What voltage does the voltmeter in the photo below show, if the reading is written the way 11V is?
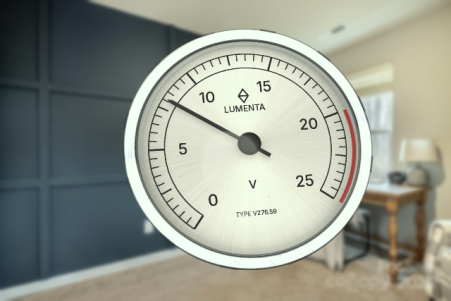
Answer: 8V
